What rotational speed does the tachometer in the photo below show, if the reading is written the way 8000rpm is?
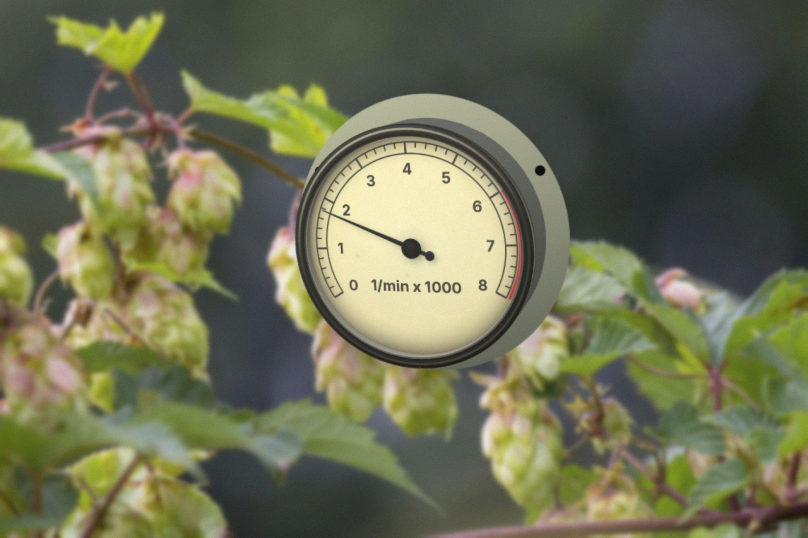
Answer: 1800rpm
